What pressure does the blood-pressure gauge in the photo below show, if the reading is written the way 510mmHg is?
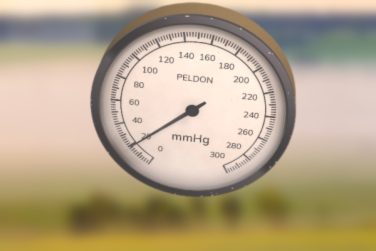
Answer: 20mmHg
